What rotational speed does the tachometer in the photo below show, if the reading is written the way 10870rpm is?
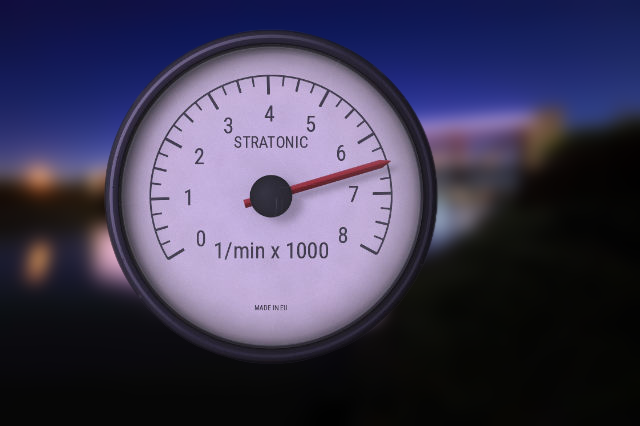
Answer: 6500rpm
